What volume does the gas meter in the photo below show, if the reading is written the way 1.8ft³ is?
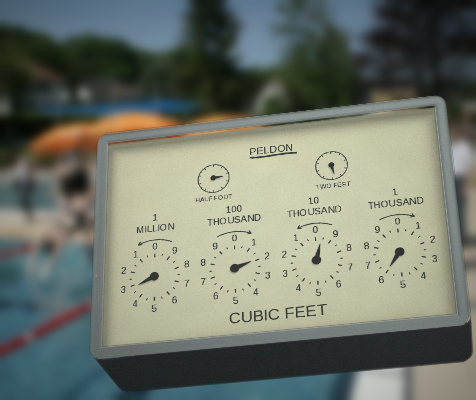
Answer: 319600ft³
